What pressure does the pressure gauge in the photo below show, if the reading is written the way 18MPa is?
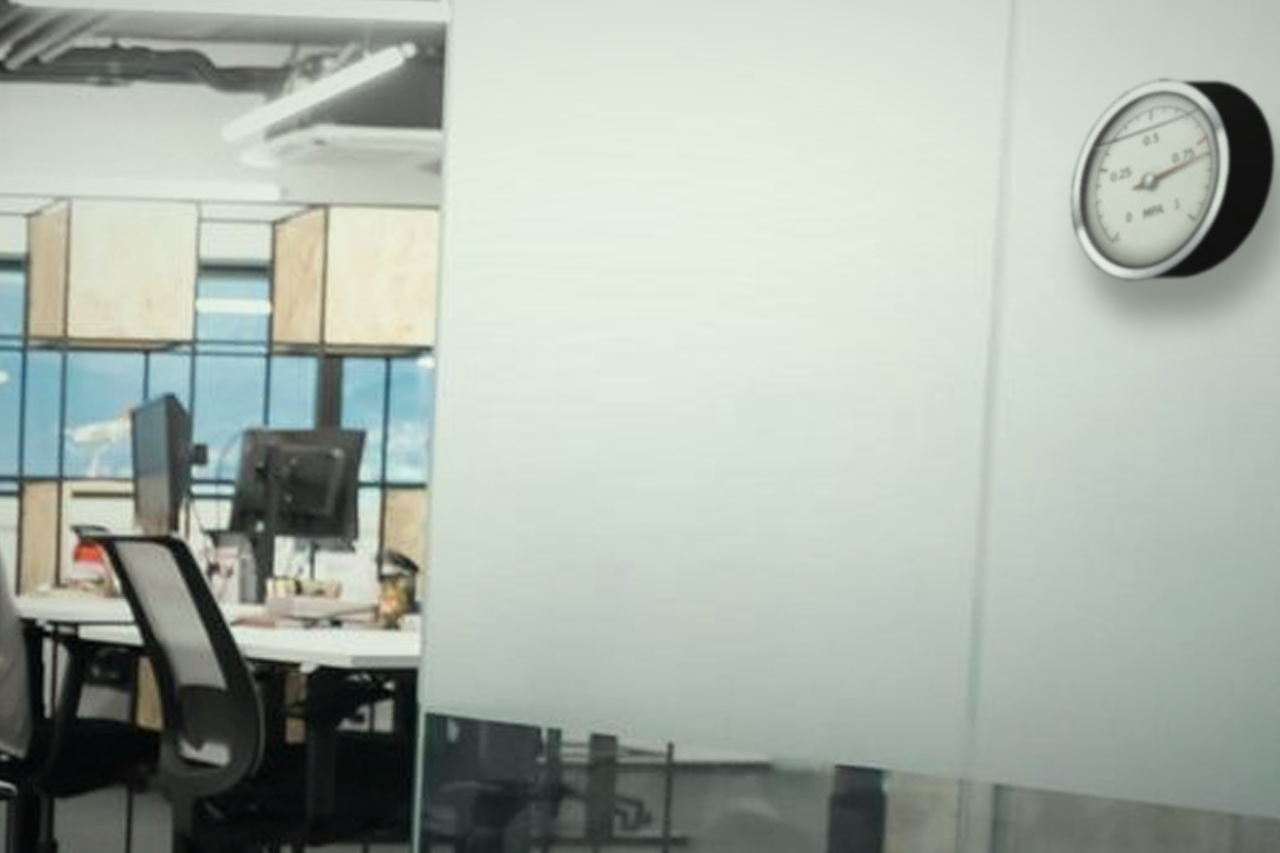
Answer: 0.8MPa
